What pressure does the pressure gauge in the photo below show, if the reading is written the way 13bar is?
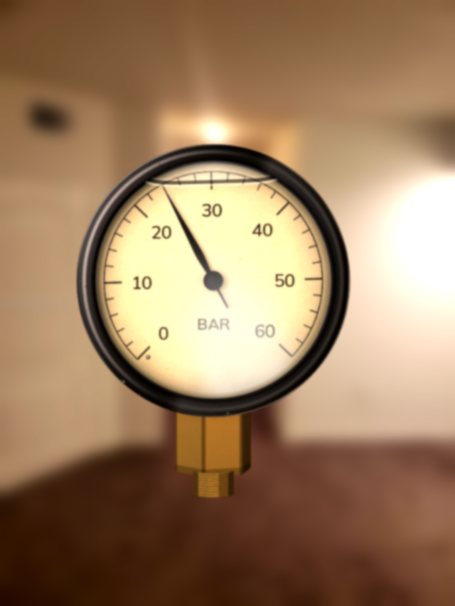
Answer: 24bar
